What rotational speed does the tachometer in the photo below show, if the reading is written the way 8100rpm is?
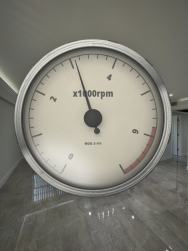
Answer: 3100rpm
